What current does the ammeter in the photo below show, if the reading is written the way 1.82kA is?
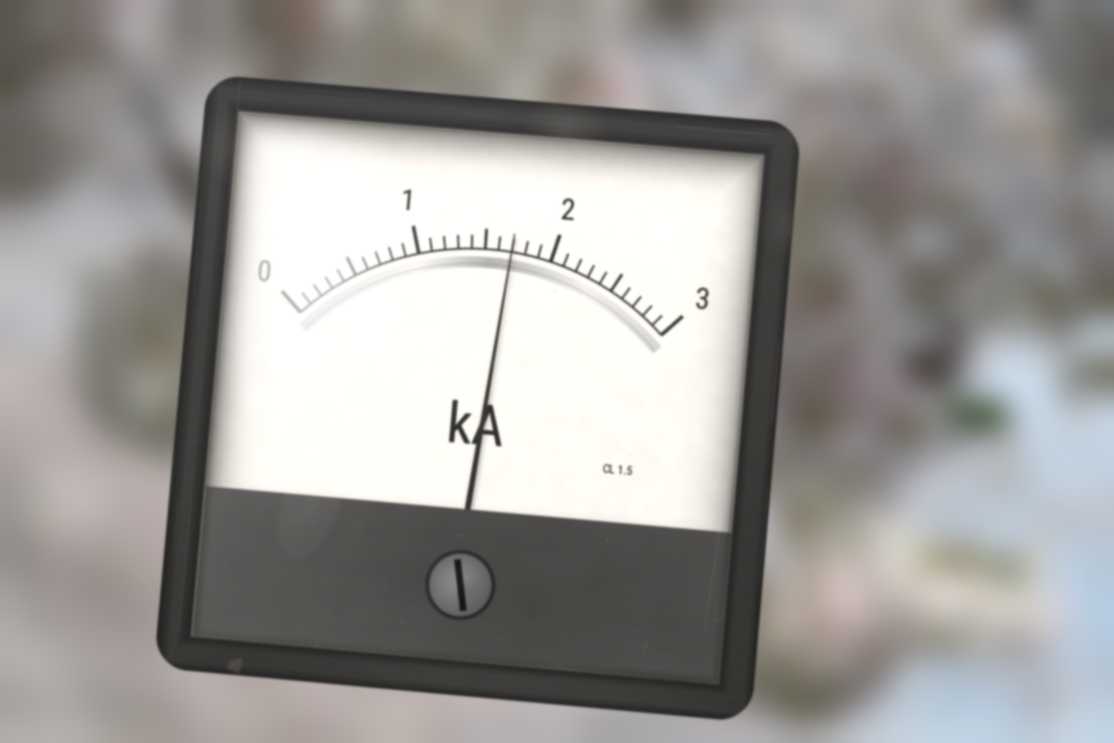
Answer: 1.7kA
